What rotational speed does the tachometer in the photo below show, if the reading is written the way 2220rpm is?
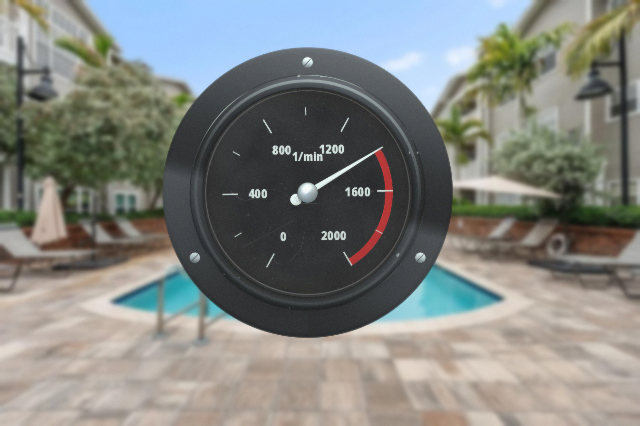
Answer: 1400rpm
